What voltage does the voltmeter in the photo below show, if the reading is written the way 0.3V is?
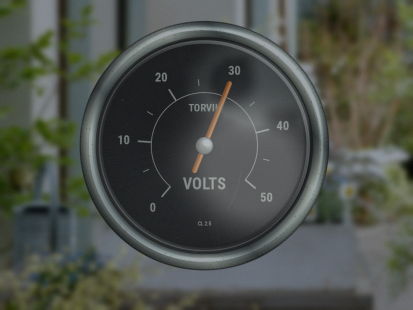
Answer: 30V
